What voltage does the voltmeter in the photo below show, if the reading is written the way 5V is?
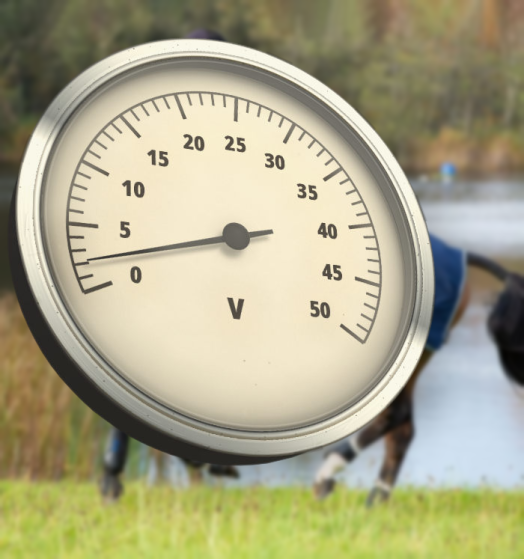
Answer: 2V
